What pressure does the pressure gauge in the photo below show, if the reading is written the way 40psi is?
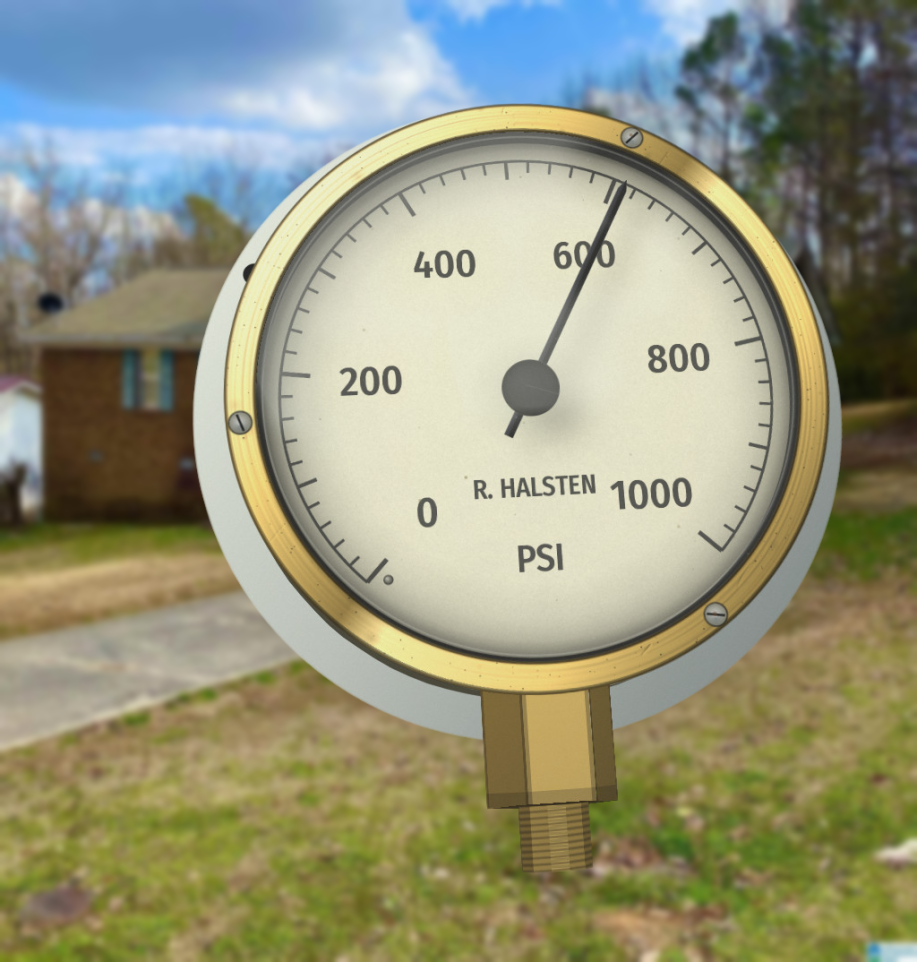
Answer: 610psi
